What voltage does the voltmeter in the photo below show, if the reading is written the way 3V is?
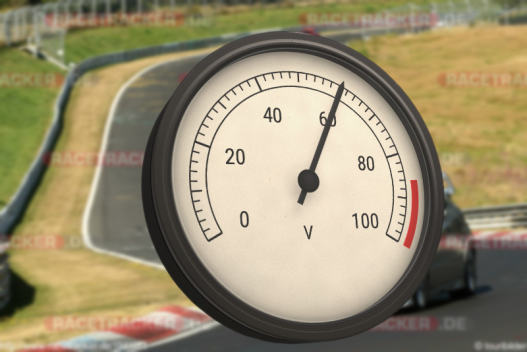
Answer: 60V
